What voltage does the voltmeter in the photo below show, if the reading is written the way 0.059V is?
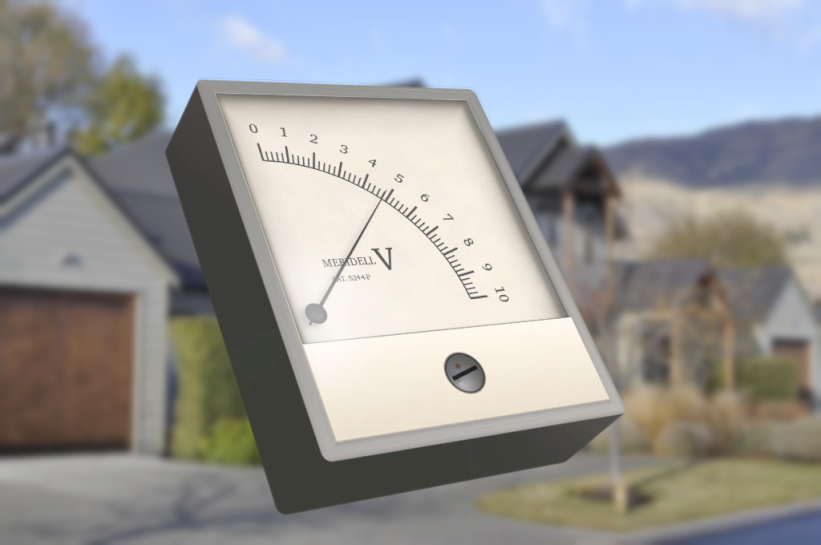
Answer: 4.8V
